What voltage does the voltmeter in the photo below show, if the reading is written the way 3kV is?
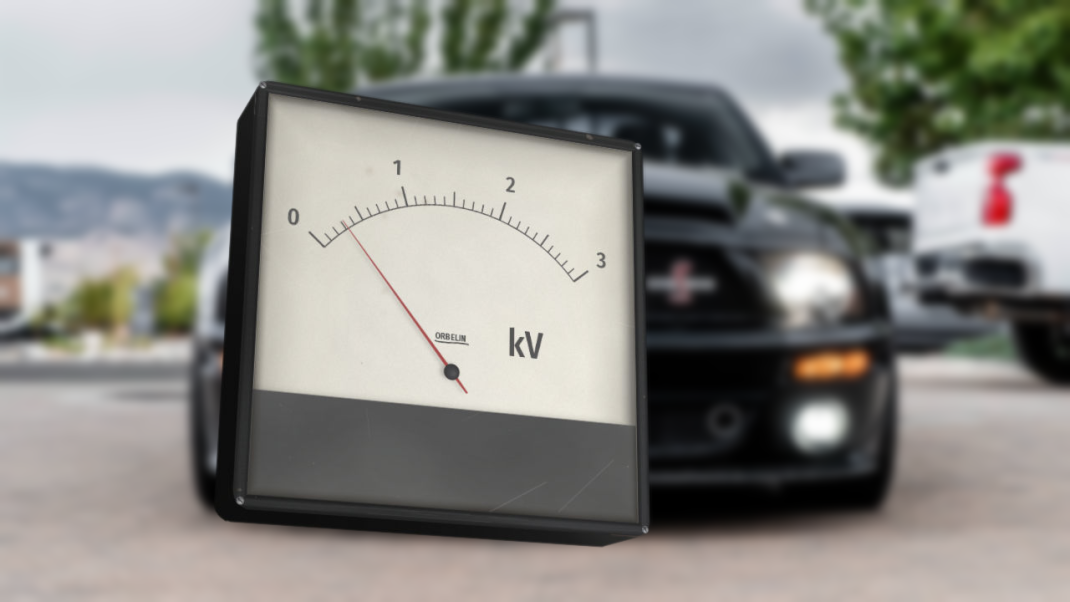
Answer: 0.3kV
